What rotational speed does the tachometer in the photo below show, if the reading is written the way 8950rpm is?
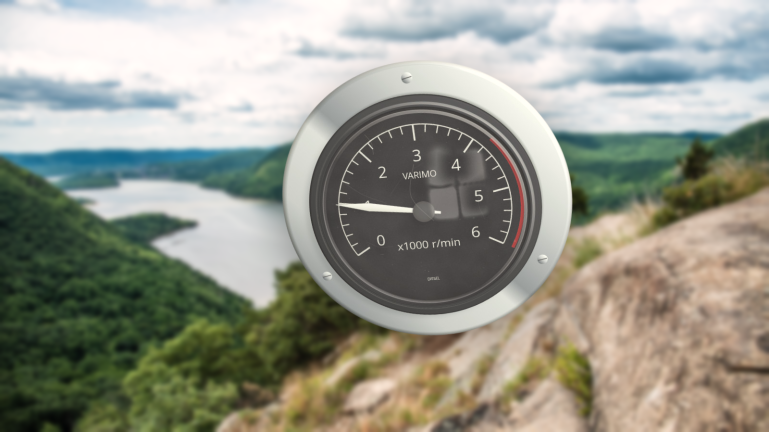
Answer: 1000rpm
